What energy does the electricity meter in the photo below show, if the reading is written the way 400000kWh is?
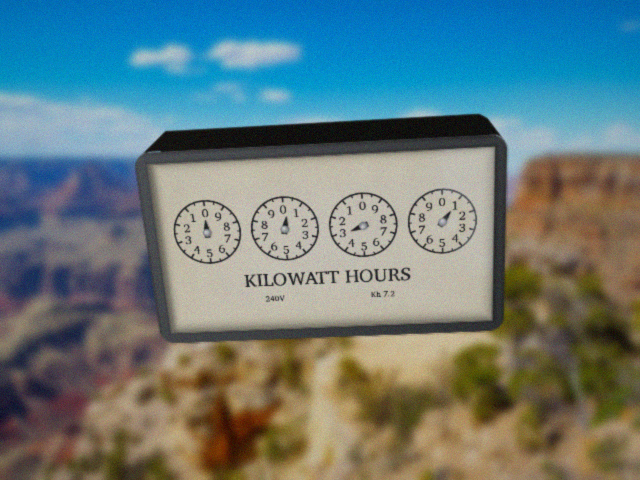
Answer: 31kWh
